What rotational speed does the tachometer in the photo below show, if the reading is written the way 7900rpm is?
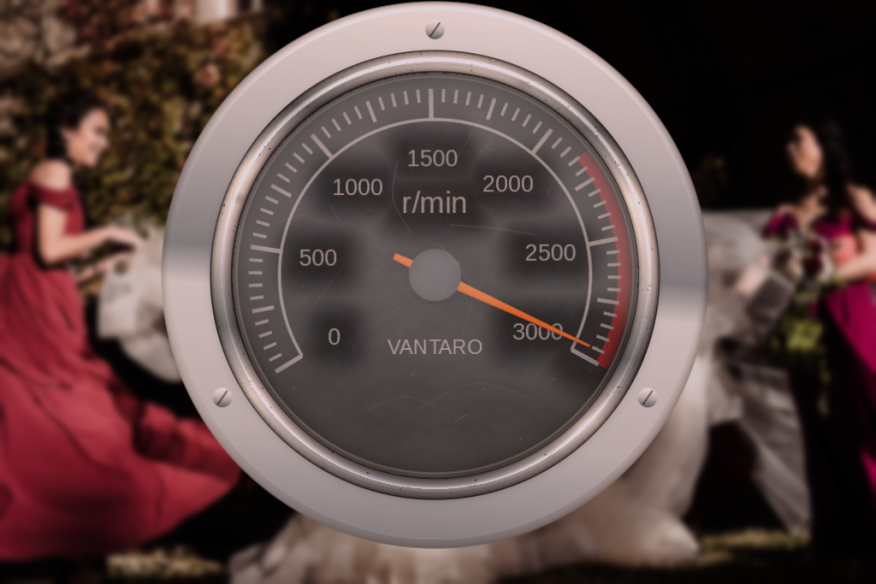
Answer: 2950rpm
